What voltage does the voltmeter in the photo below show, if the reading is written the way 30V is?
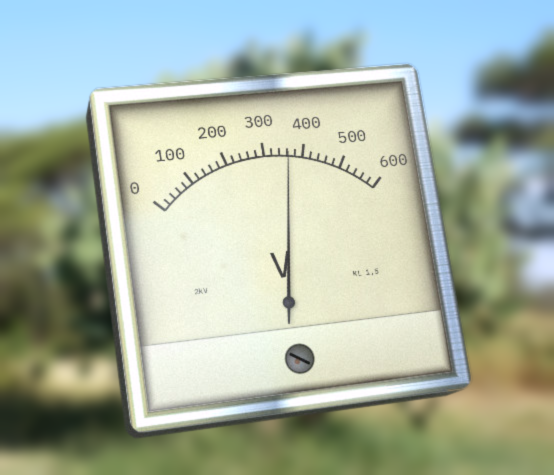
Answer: 360V
